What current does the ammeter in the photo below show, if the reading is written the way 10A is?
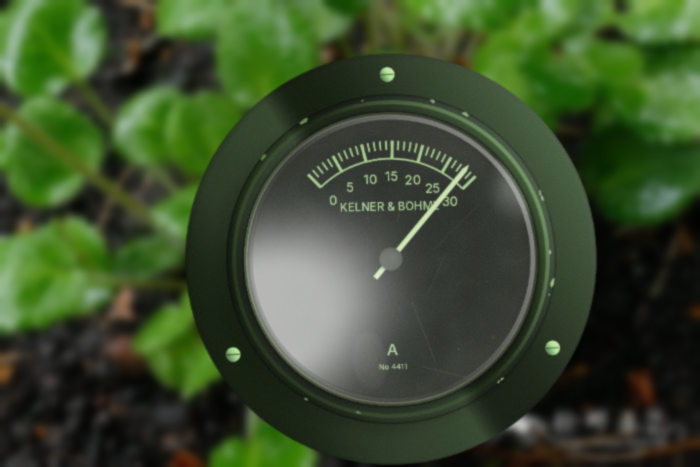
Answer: 28A
